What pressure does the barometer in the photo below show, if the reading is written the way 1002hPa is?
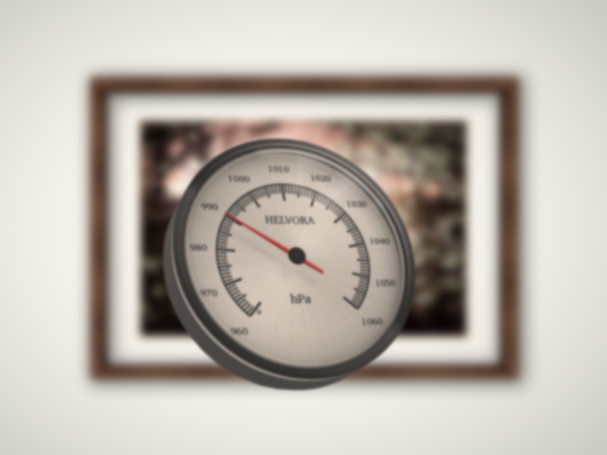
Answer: 990hPa
